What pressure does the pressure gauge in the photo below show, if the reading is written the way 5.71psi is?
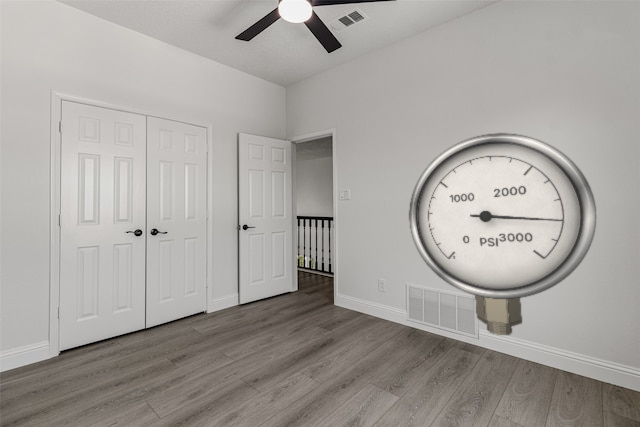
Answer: 2600psi
